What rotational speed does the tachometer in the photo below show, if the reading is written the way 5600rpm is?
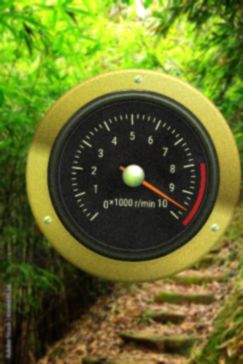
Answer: 9600rpm
